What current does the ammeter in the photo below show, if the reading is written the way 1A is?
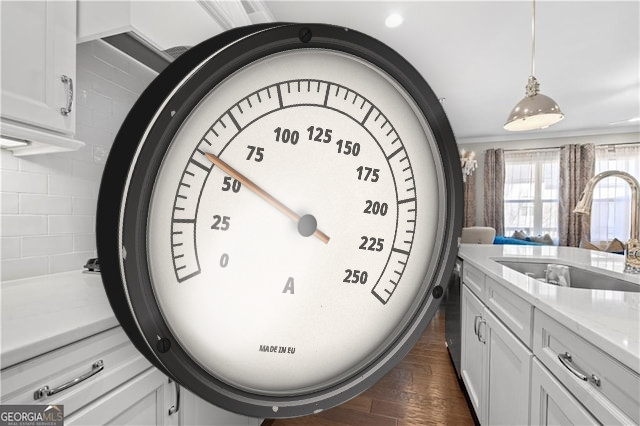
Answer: 55A
